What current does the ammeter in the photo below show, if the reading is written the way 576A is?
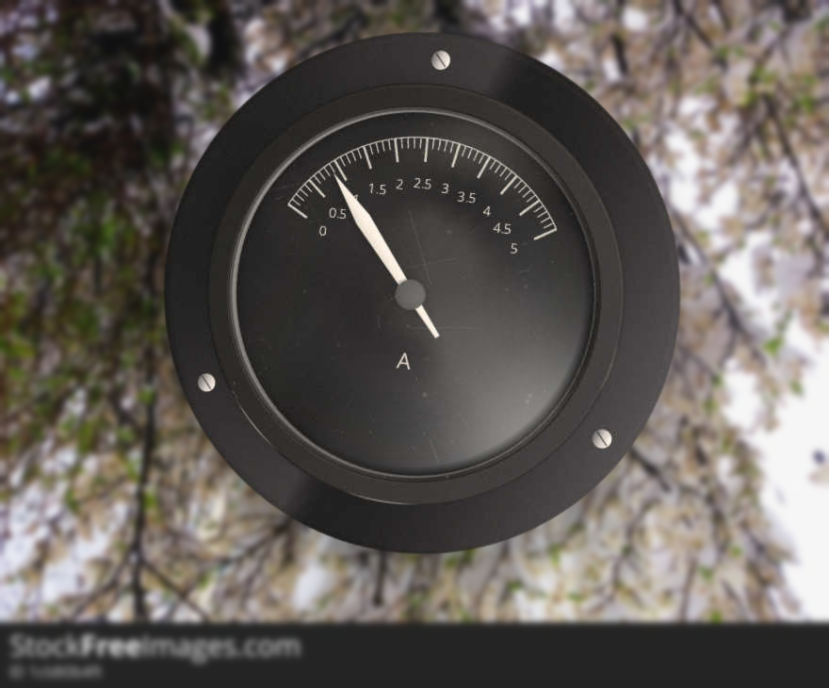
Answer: 0.9A
